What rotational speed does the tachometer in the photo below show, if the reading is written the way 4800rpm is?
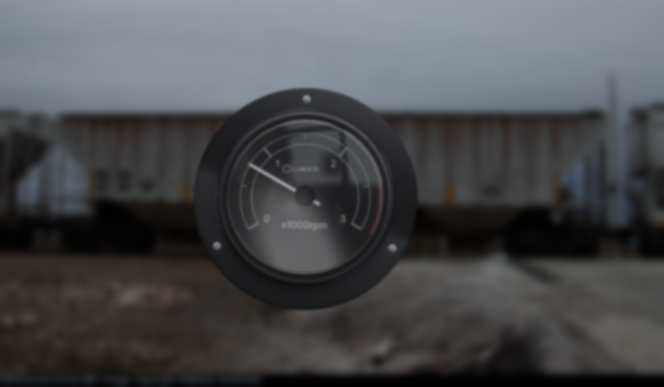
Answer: 750rpm
